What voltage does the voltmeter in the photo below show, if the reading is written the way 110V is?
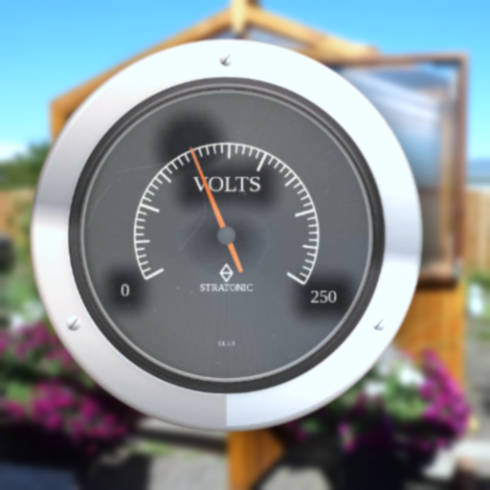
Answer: 100V
